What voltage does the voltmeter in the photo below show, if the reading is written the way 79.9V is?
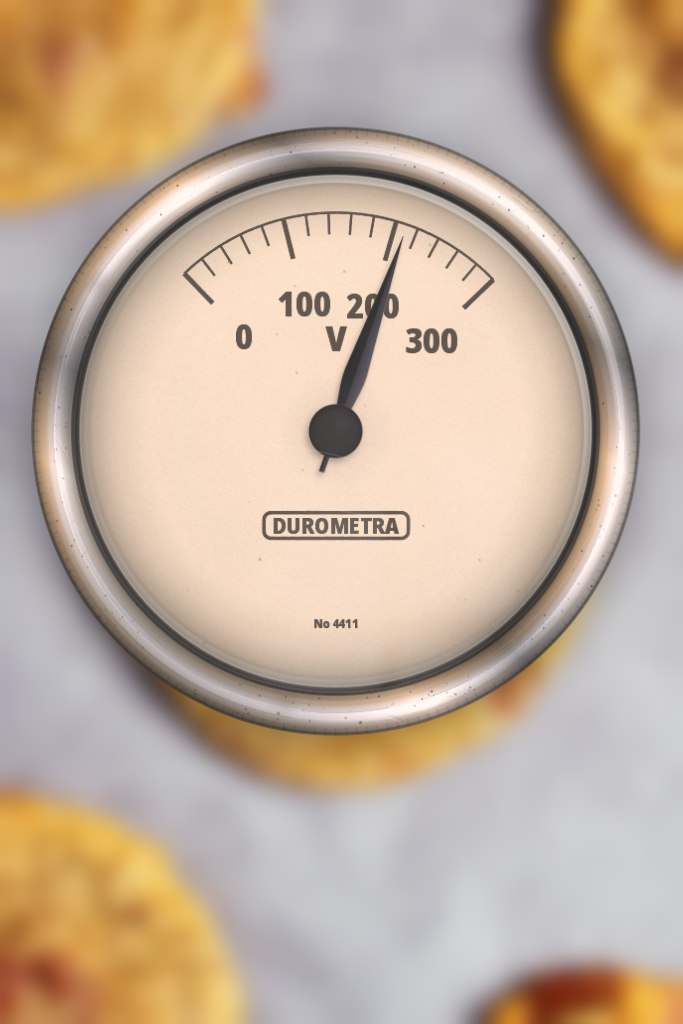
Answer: 210V
